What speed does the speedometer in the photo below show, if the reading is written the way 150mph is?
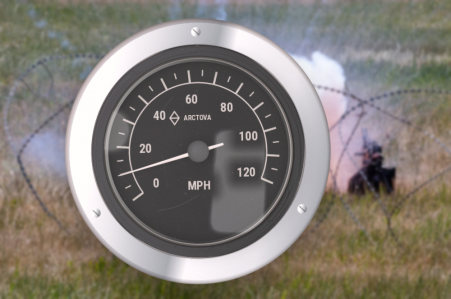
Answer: 10mph
